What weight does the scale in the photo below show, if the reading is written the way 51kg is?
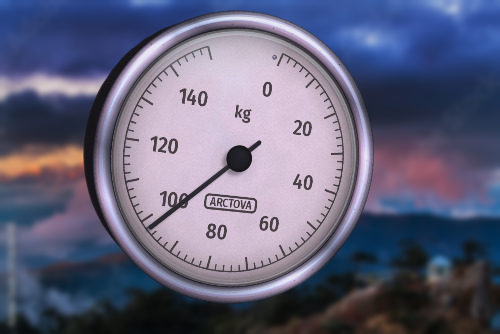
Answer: 98kg
